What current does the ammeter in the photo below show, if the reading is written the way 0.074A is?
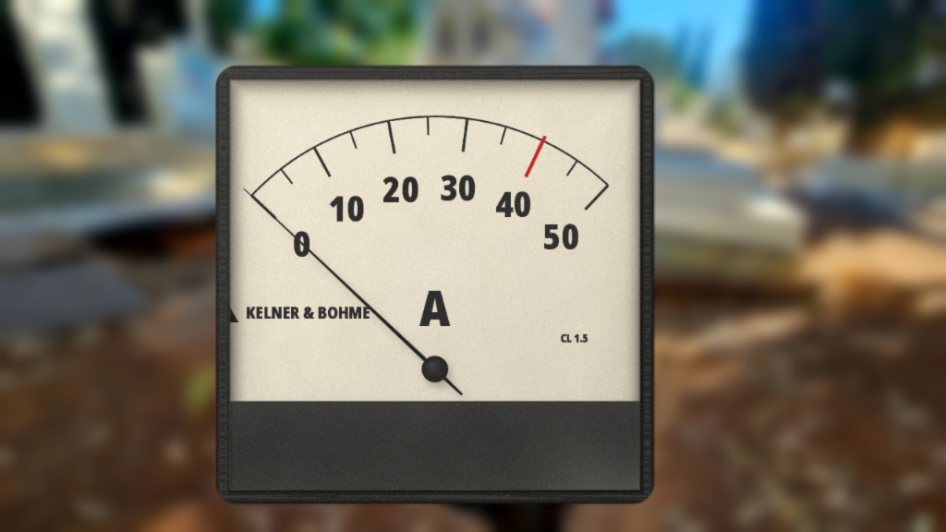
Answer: 0A
